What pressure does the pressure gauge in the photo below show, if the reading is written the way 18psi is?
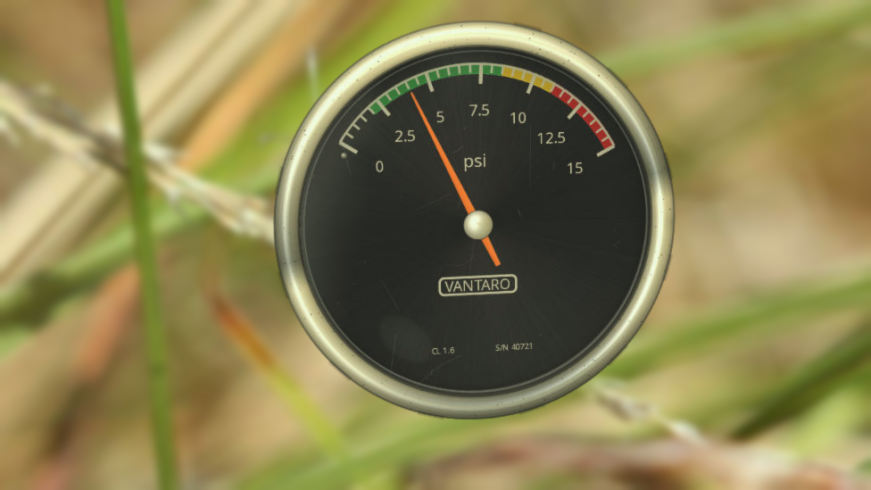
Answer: 4psi
